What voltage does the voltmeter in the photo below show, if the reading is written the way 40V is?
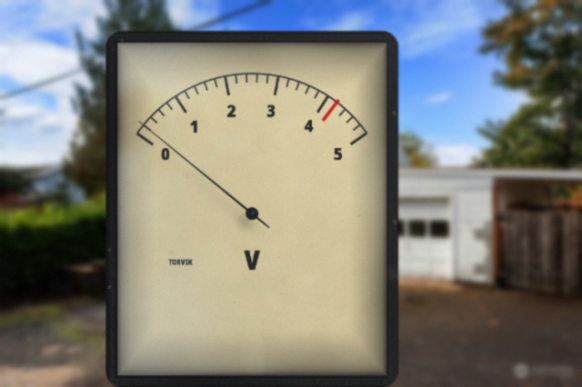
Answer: 0.2V
